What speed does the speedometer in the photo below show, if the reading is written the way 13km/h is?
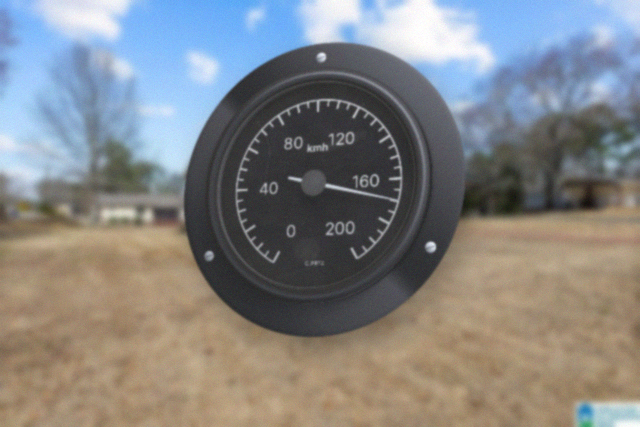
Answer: 170km/h
